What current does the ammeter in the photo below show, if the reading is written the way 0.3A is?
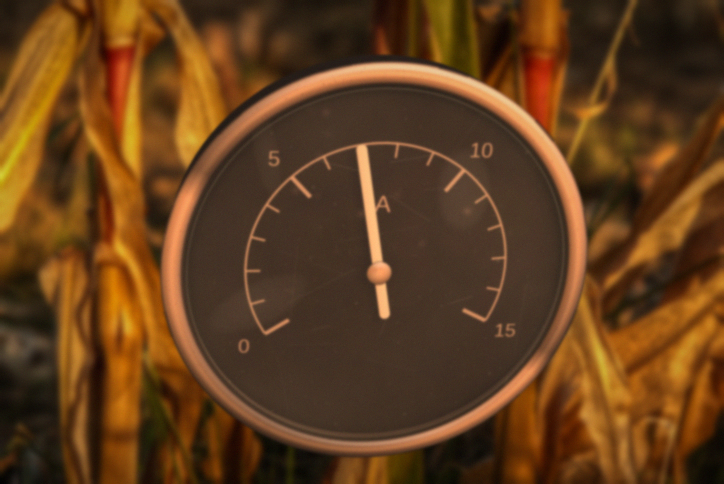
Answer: 7A
